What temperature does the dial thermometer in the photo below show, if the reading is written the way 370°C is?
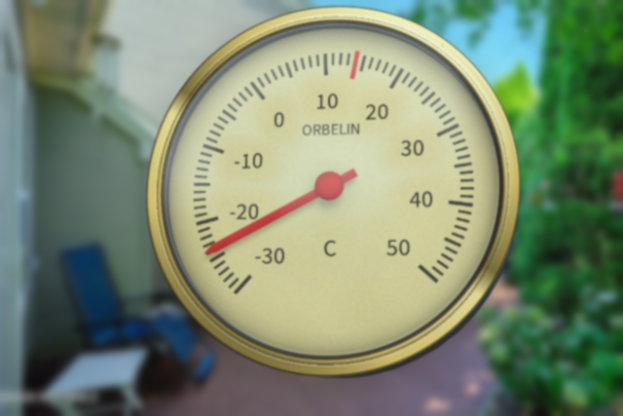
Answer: -24°C
